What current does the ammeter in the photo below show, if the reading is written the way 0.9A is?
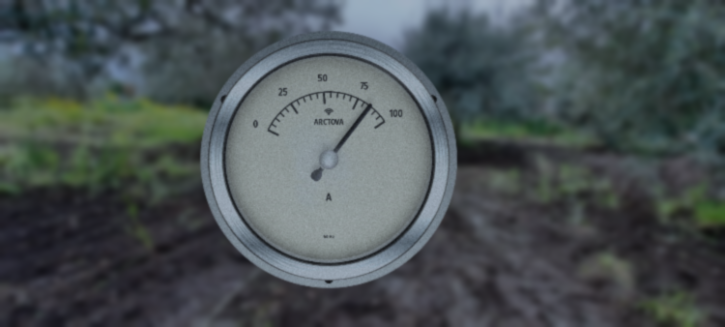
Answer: 85A
